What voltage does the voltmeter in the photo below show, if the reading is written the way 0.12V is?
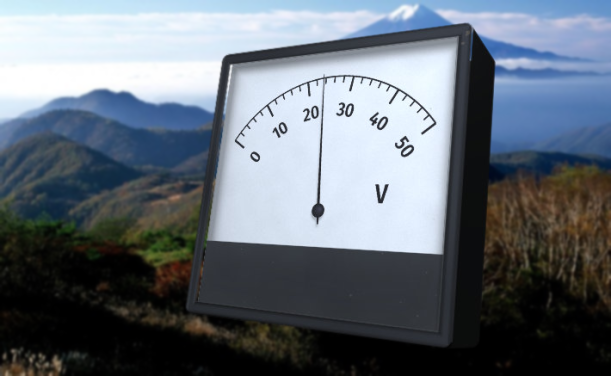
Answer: 24V
